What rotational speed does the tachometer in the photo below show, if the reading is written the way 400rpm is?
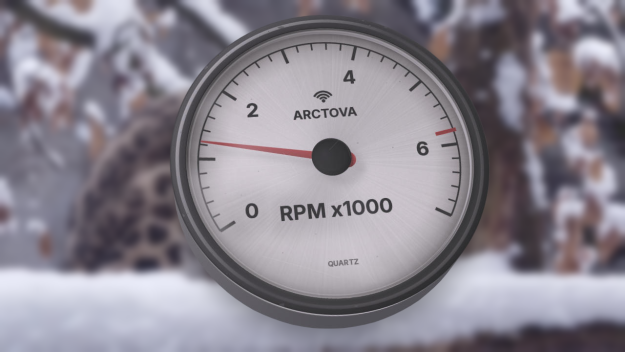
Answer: 1200rpm
